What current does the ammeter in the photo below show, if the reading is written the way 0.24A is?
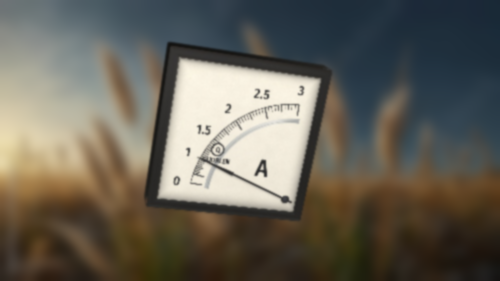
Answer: 1A
